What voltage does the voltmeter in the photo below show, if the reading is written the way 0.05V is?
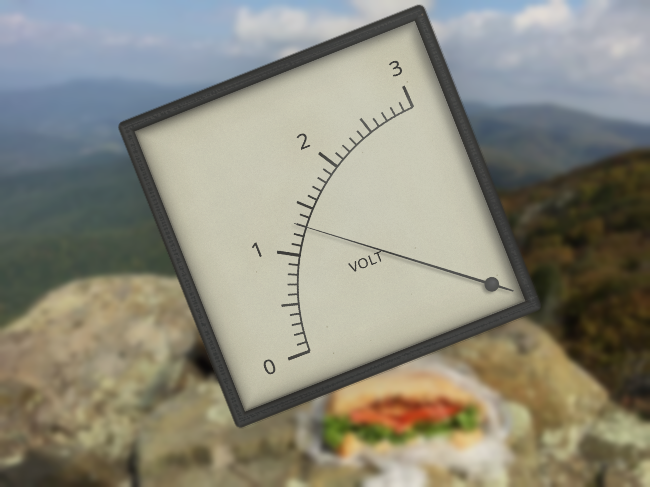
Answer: 1.3V
